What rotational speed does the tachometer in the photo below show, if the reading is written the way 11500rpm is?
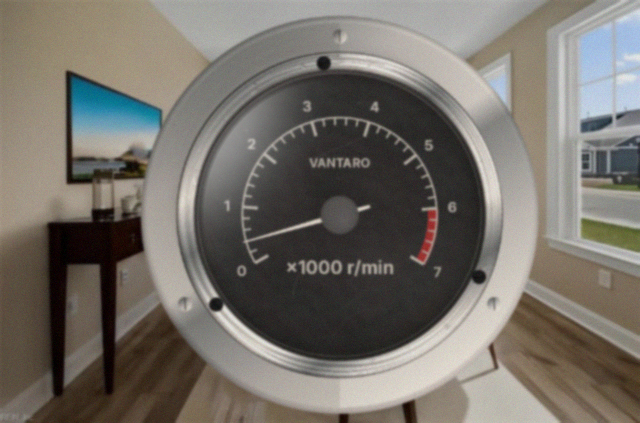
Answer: 400rpm
